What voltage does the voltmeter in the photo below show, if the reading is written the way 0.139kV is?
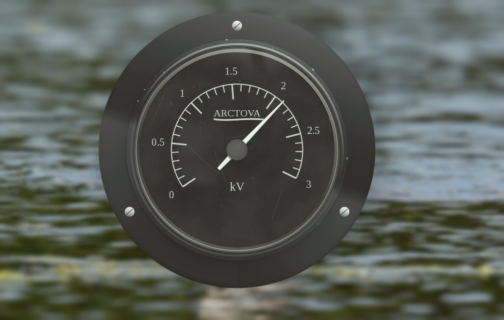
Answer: 2.1kV
